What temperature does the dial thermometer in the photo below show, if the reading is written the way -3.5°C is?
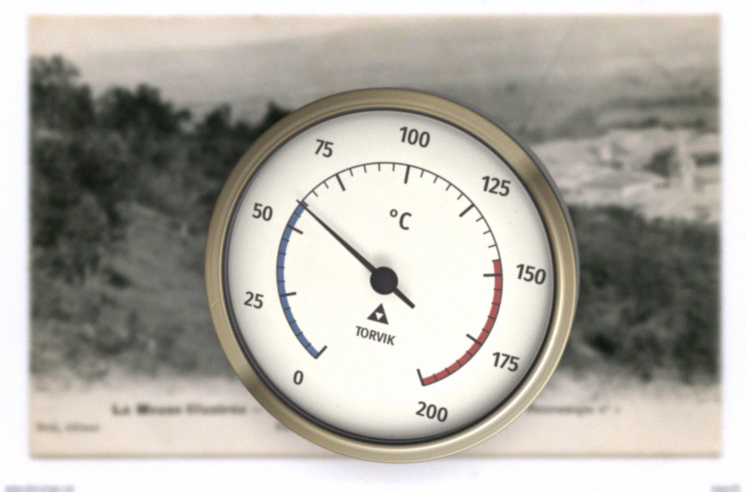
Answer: 60°C
